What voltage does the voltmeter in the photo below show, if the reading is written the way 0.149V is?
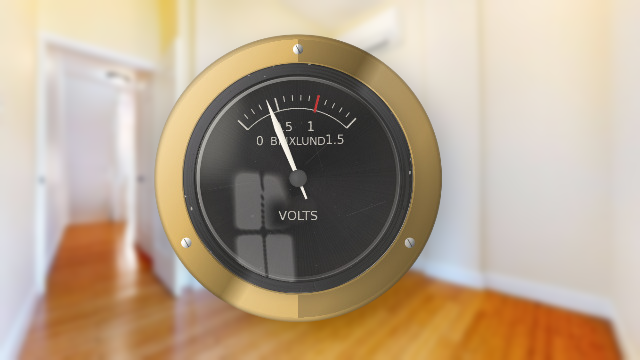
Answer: 0.4V
